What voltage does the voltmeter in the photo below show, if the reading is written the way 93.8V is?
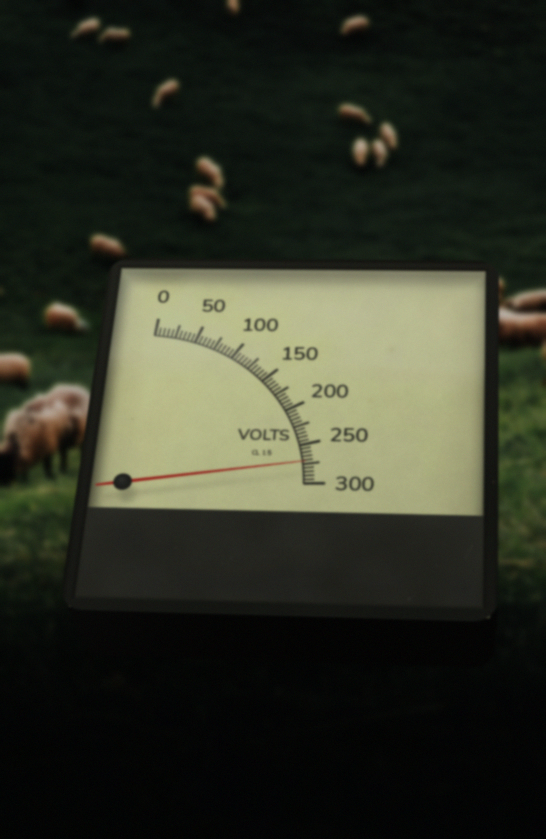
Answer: 275V
